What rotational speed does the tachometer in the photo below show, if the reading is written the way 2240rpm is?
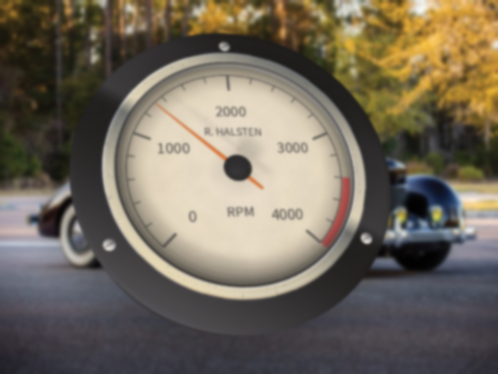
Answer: 1300rpm
